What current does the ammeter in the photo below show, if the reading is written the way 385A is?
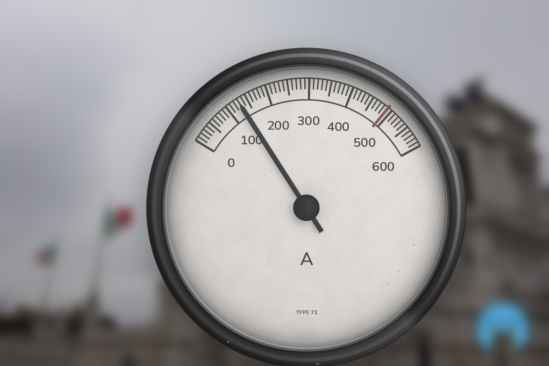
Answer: 130A
